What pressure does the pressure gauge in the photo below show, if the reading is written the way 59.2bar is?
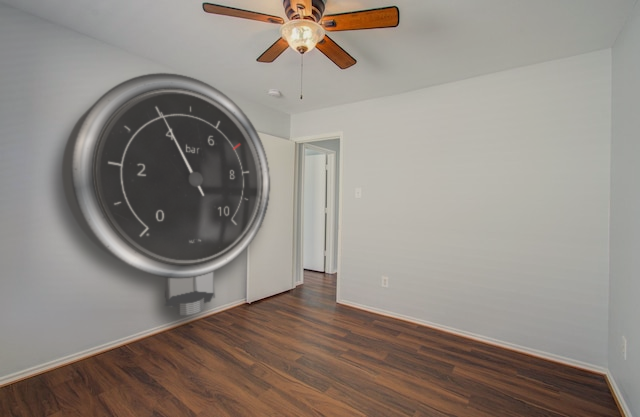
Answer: 4bar
